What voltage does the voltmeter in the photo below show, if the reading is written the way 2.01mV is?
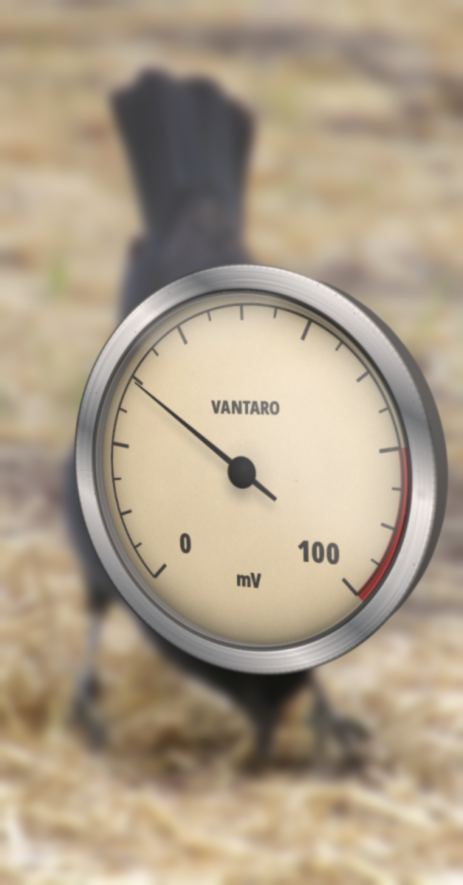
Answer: 30mV
